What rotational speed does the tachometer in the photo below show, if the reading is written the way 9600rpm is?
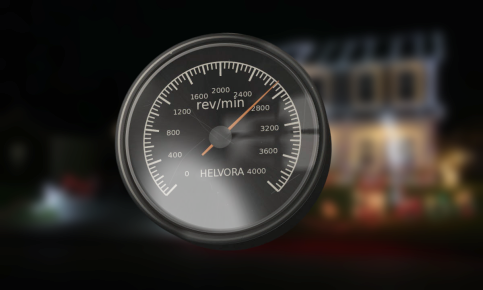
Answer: 2700rpm
